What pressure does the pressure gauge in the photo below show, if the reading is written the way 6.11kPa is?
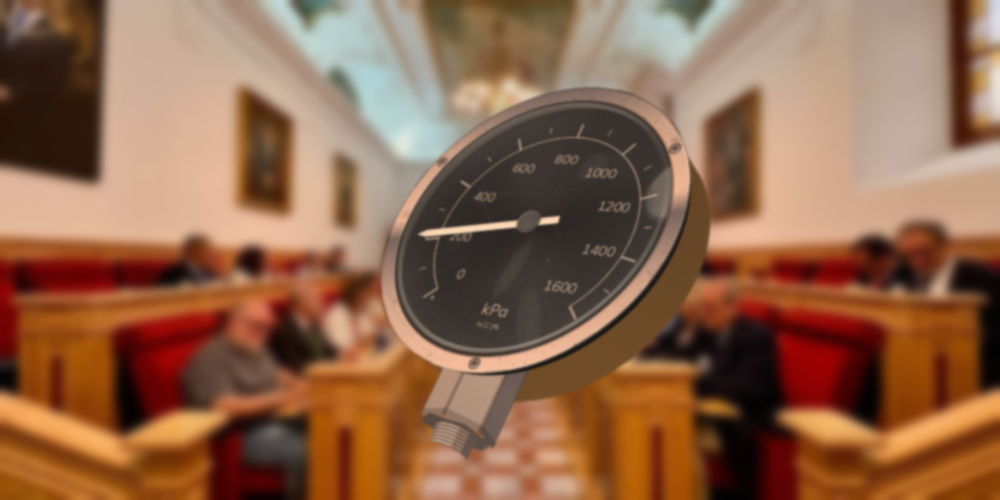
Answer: 200kPa
